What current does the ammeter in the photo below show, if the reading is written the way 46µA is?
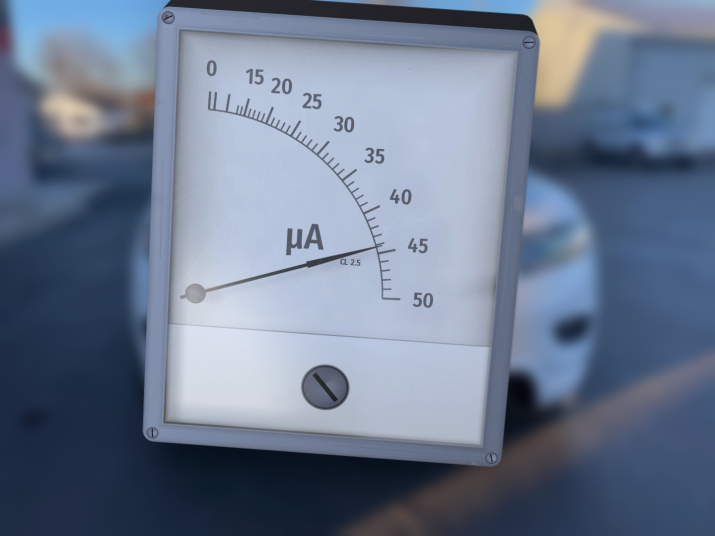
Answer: 44µA
